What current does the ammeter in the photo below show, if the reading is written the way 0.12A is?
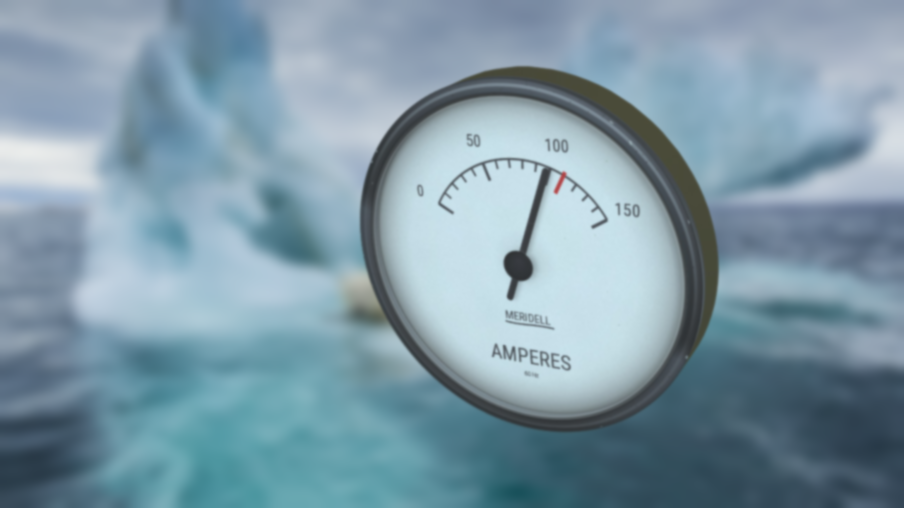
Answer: 100A
